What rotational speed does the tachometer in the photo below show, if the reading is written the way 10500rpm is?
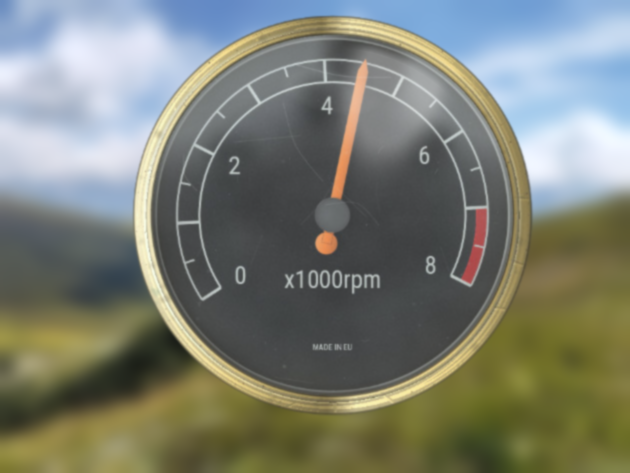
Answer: 4500rpm
